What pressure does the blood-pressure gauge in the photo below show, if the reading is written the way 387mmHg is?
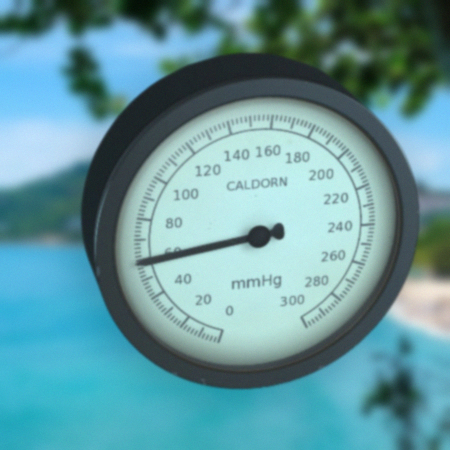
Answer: 60mmHg
